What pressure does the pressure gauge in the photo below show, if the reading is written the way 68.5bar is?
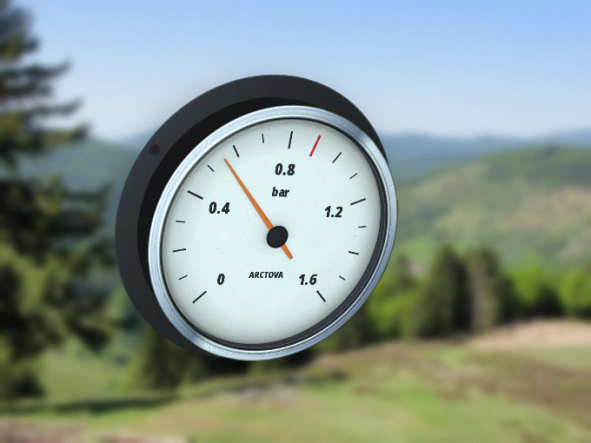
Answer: 0.55bar
